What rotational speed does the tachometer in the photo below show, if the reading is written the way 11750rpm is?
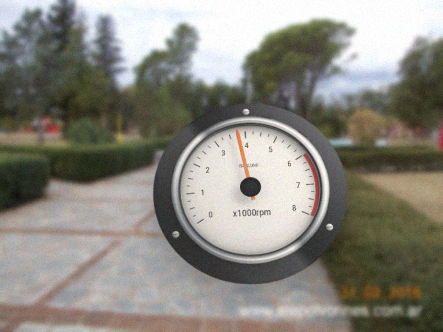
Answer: 3750rpm
